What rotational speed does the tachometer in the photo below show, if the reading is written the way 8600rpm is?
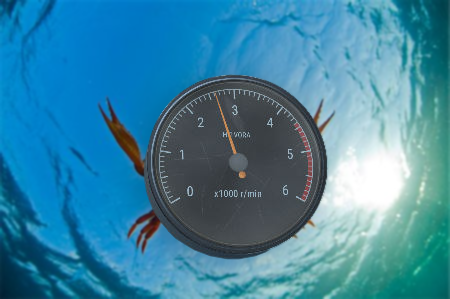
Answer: 2600rpm
